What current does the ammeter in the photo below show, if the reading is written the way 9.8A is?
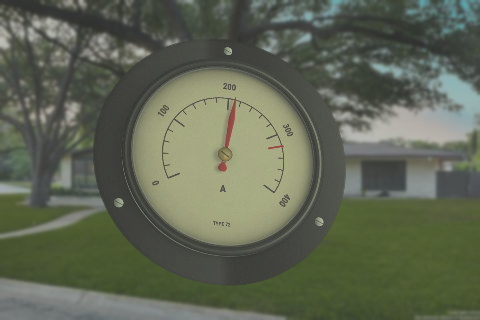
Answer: 210A
